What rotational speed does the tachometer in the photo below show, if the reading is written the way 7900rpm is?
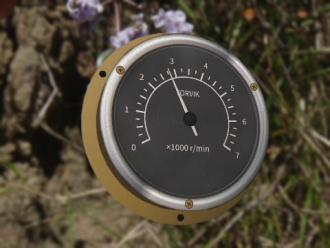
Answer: 2750rpm
